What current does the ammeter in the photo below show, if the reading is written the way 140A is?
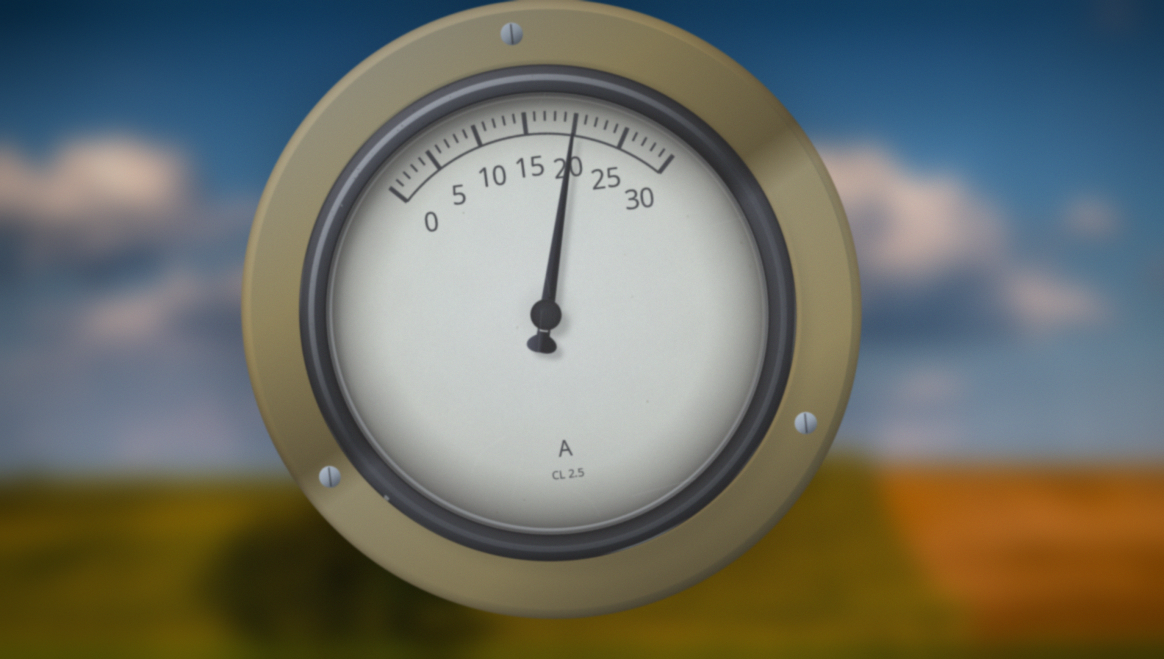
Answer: 20A
